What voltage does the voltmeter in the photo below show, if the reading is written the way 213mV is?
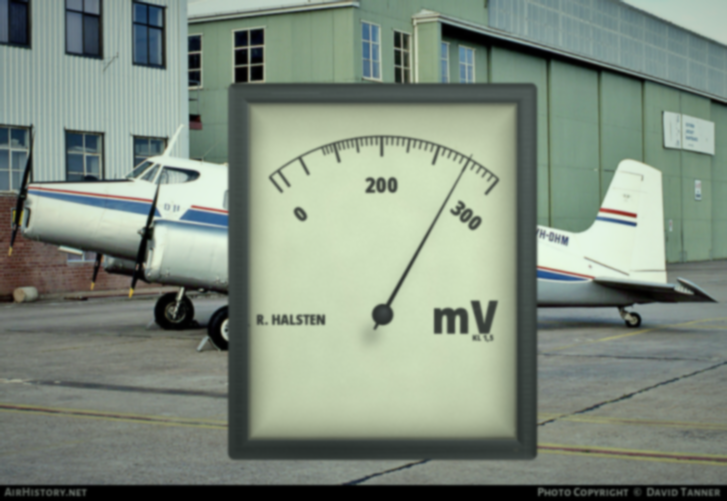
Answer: 275mV
